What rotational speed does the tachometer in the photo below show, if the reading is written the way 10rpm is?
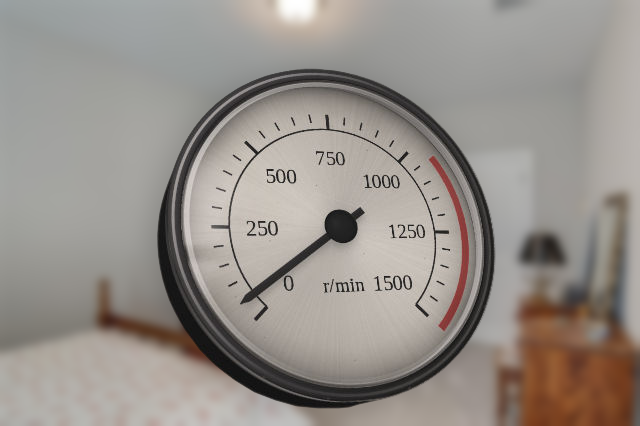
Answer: 50rpm
